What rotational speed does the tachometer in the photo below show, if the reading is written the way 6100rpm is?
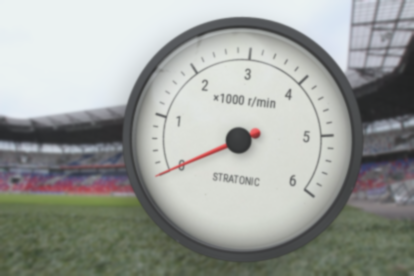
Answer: 0rpm
